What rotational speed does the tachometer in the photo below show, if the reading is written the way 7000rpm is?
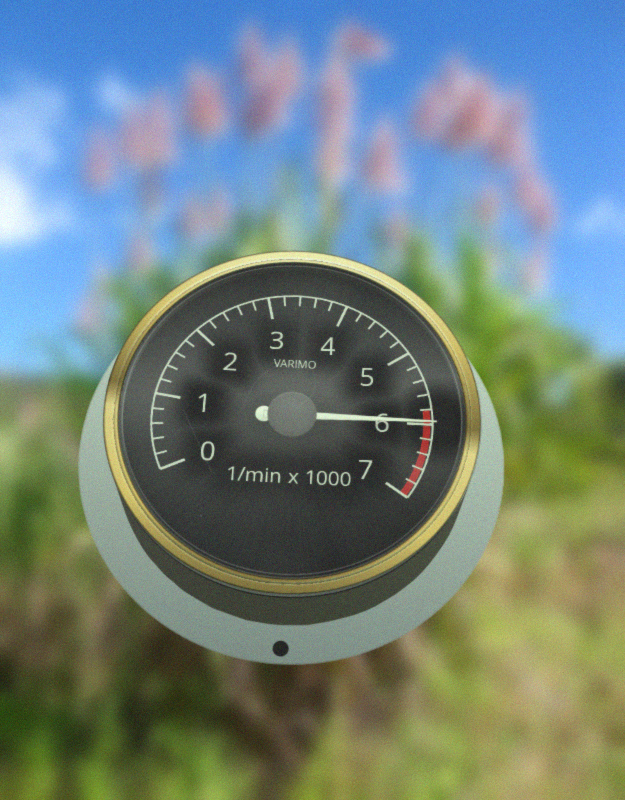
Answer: 6000rpm
